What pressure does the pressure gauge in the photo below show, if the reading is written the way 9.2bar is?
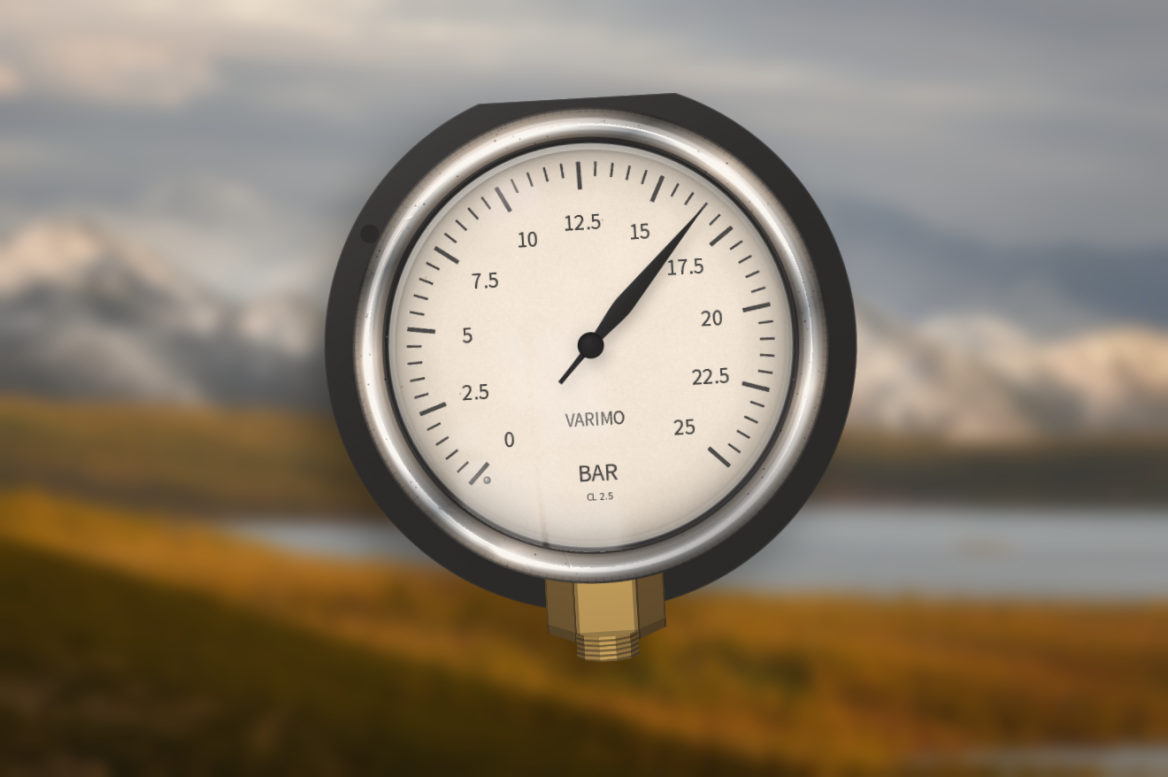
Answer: 16.5bar
